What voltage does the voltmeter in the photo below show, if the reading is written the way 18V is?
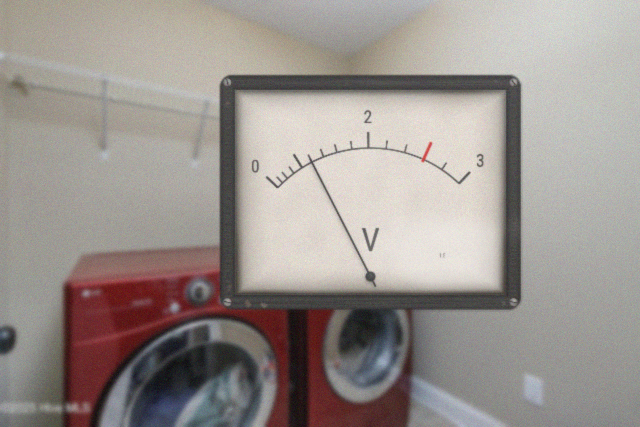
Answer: 1.2V
